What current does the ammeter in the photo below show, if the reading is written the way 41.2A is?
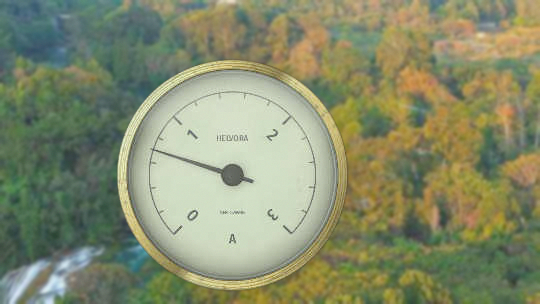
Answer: 0.7A
